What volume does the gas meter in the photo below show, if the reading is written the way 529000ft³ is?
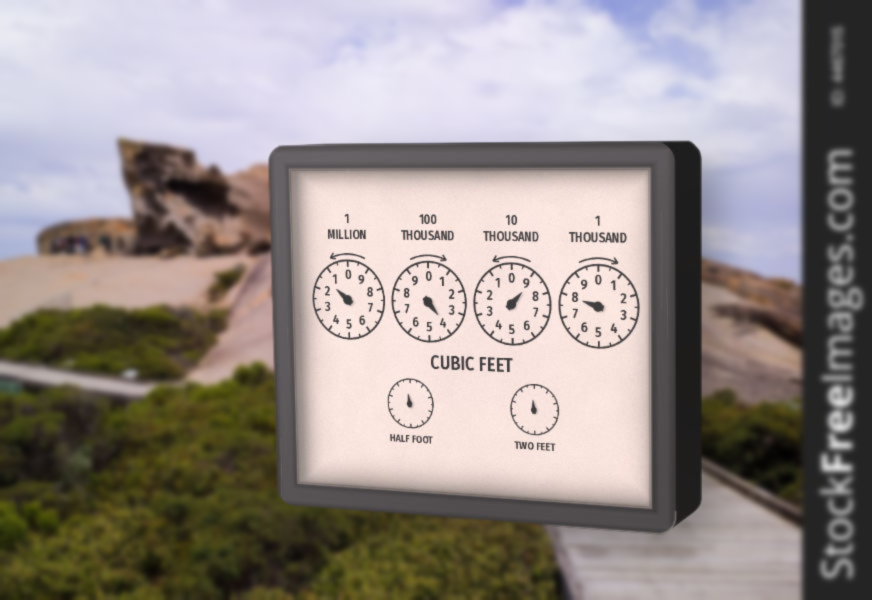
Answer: 138800ft³
